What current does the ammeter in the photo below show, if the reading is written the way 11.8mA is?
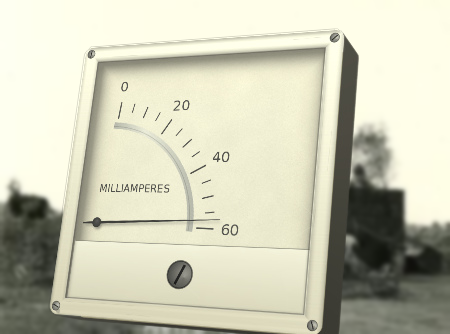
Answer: 57.5mA
